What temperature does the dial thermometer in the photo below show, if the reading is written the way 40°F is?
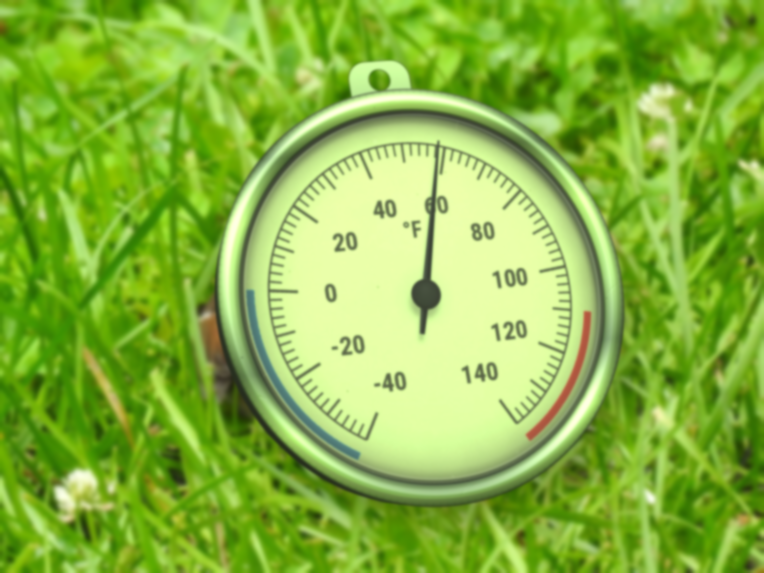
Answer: 58°F
